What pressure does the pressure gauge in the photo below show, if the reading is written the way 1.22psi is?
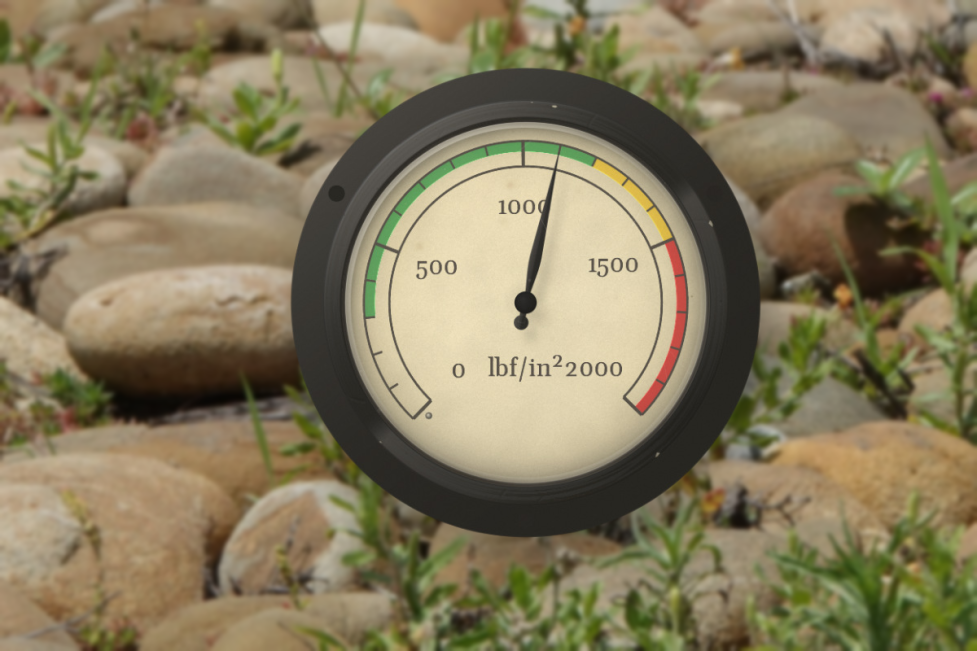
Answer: 1100psi
